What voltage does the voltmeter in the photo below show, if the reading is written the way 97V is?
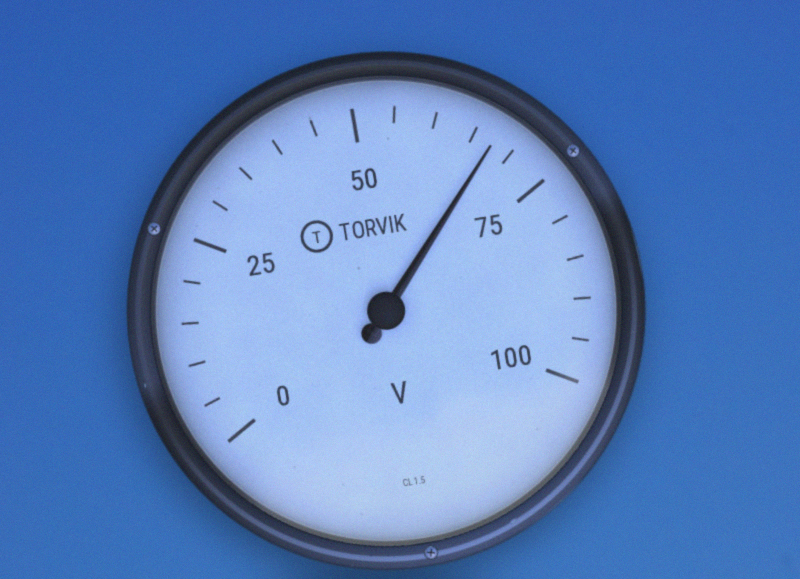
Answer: 67.5V
